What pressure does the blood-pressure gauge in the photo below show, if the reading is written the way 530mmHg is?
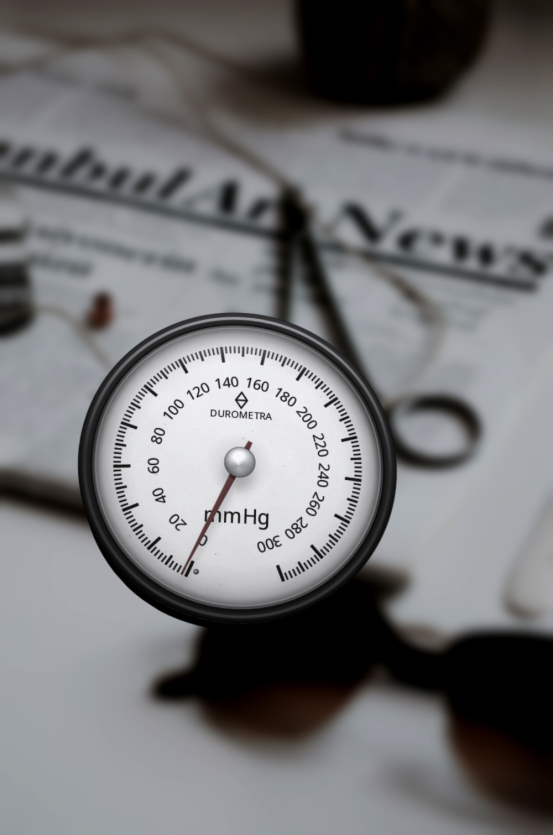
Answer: 2mmHg
